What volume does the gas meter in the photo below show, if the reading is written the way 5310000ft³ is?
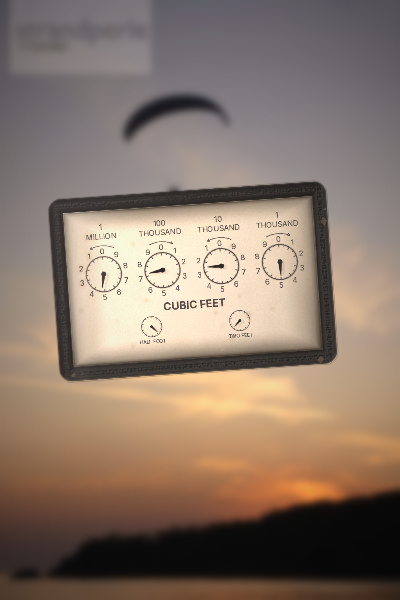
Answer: 472500ft³
